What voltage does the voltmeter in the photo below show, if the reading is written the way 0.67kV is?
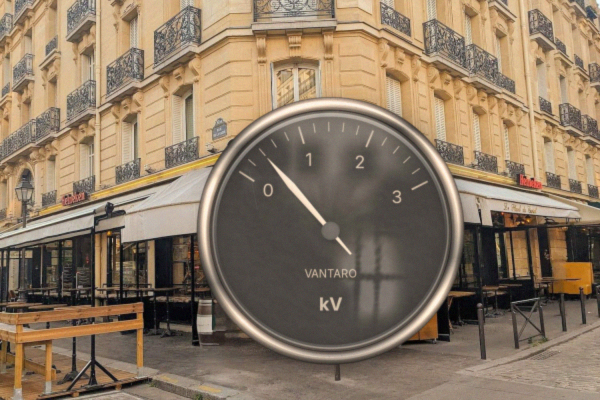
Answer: 0.4kV
